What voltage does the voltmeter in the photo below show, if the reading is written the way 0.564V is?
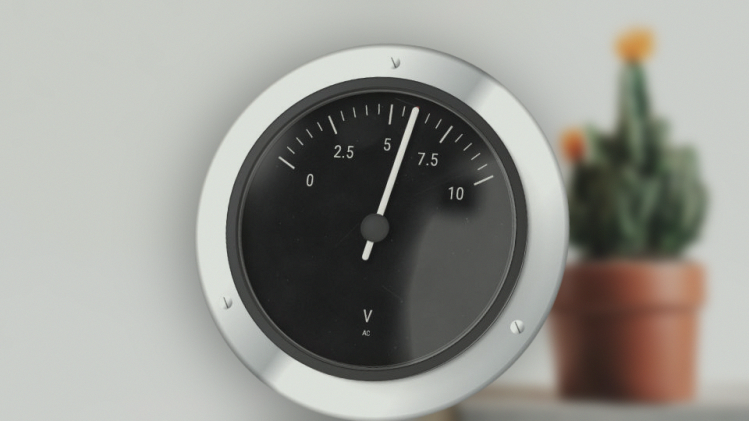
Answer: 6V
